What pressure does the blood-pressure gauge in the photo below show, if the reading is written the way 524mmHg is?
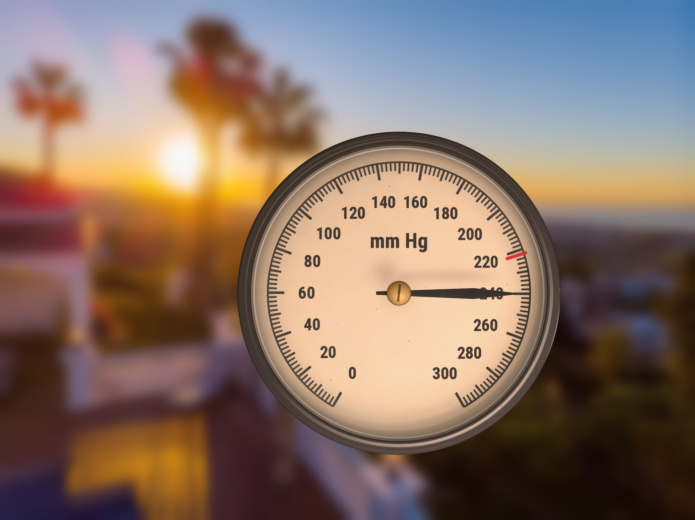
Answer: 240mmHg
